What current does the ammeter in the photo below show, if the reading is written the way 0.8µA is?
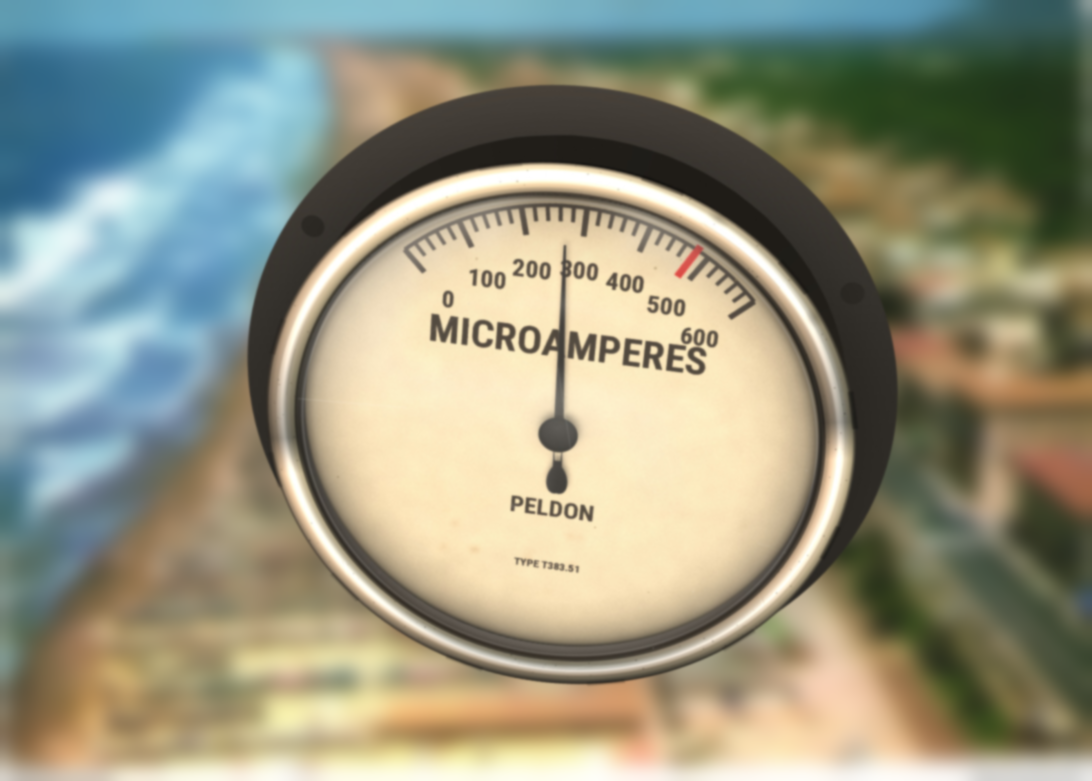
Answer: 270µA
